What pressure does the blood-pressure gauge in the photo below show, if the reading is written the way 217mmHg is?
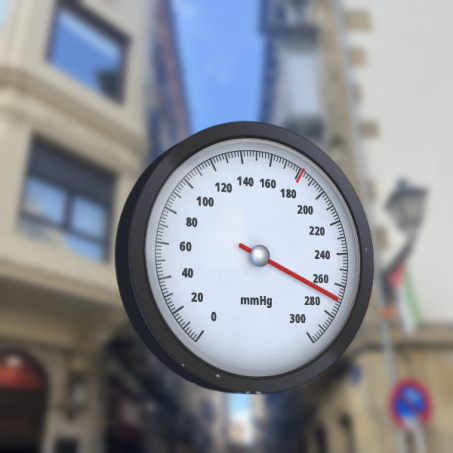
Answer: 270mmHg
